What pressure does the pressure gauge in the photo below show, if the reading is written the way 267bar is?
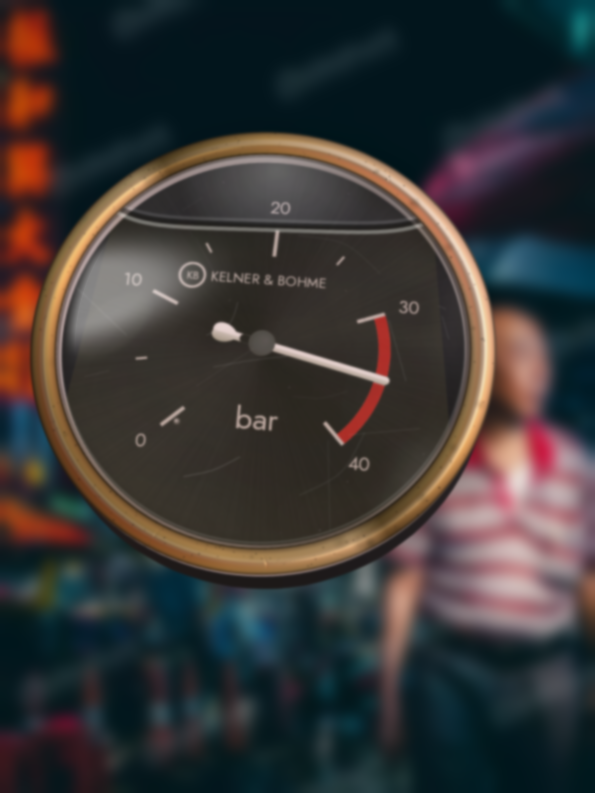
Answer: 35bar
